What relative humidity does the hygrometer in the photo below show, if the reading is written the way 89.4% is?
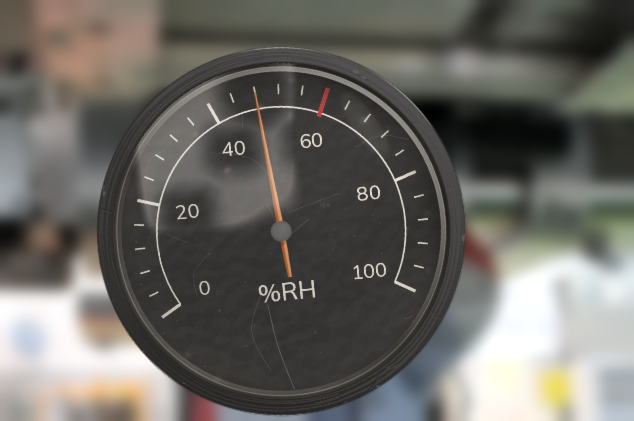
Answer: 48%
